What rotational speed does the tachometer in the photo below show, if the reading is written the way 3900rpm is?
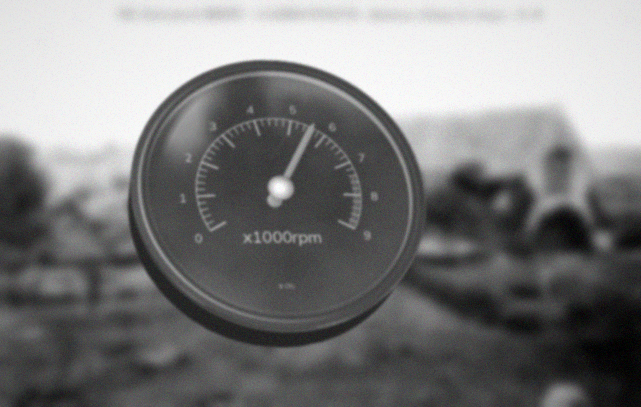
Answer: 5600rpm
